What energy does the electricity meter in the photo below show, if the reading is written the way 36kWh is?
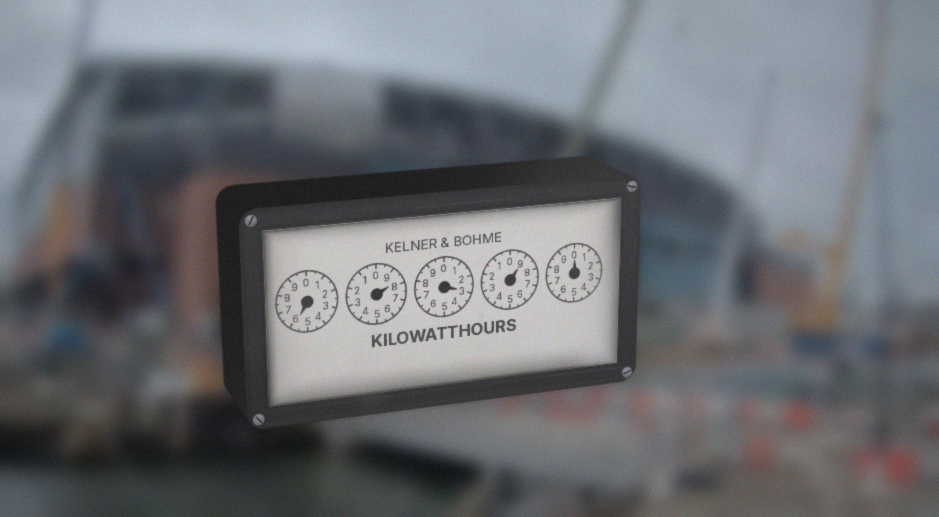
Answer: 58290kWh
